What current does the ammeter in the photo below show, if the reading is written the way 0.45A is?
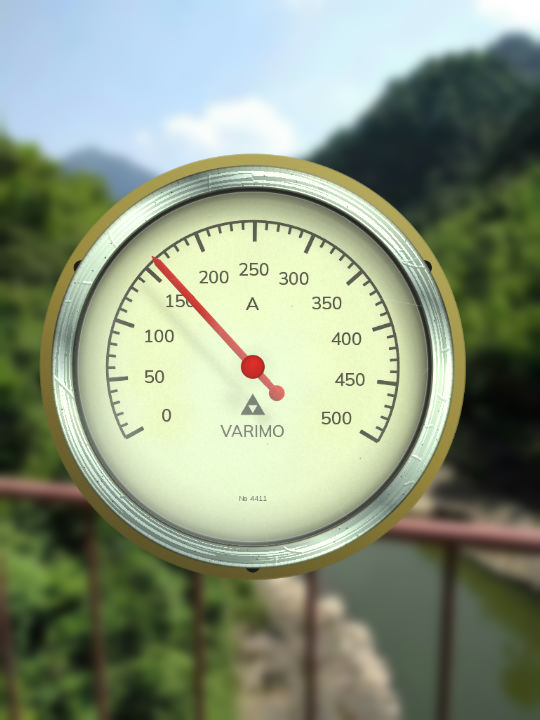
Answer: 160A
